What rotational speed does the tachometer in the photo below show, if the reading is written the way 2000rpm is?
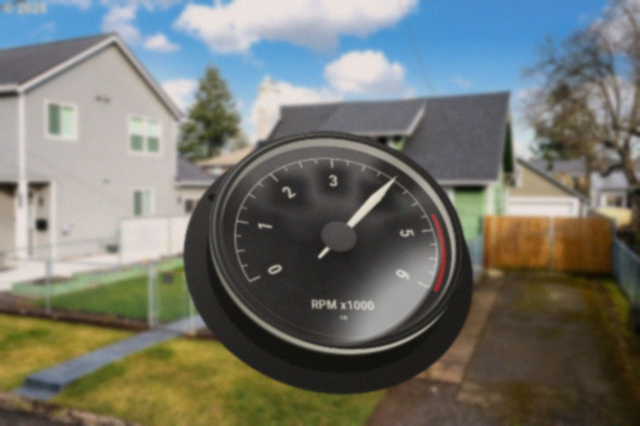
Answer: 4000rpm
